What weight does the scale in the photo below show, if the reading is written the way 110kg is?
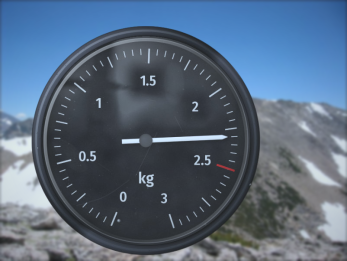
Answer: 2.3kg
